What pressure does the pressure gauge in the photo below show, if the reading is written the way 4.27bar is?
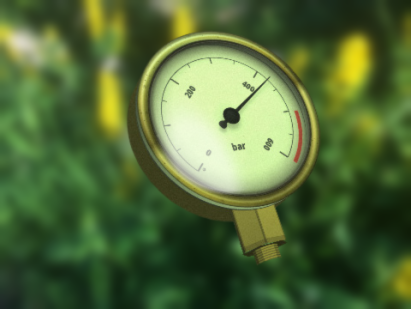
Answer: 425bar
